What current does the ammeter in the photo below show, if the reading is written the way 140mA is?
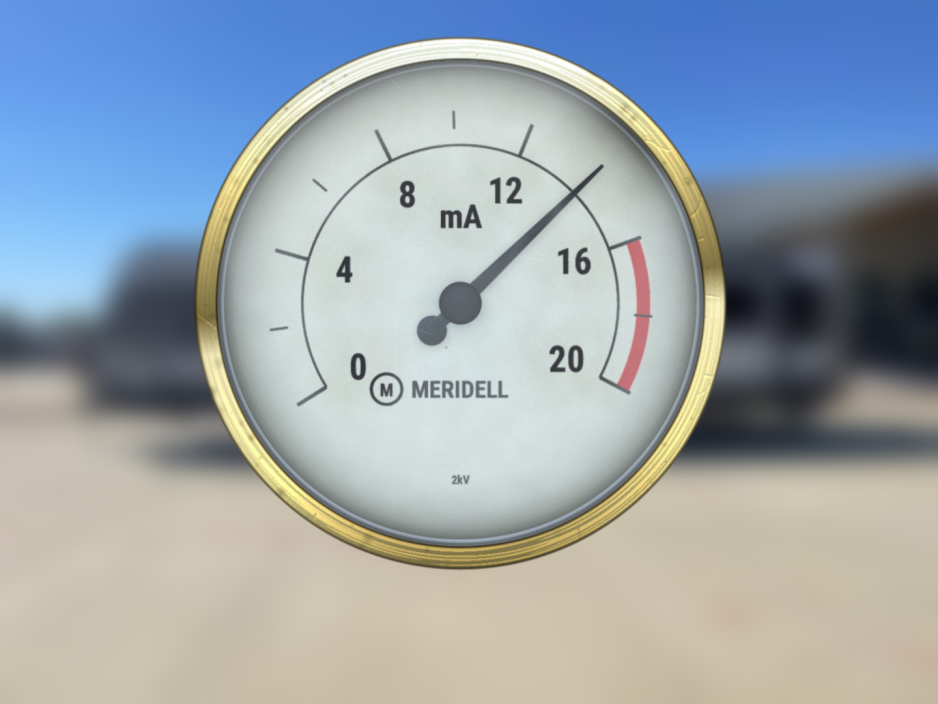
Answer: 14mA
